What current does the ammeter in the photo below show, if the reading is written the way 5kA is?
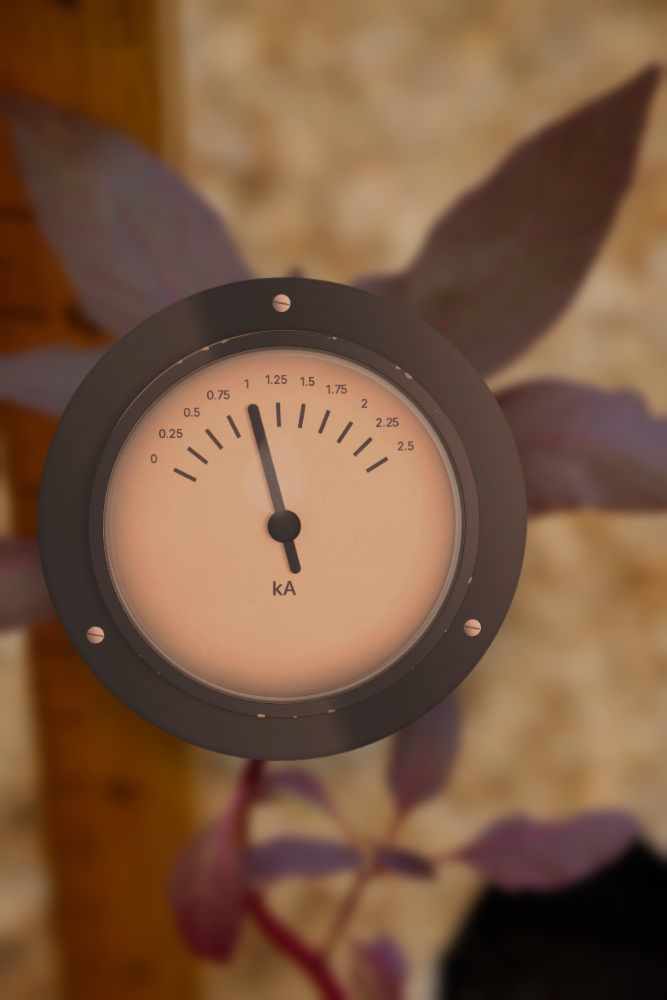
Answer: 1kA
